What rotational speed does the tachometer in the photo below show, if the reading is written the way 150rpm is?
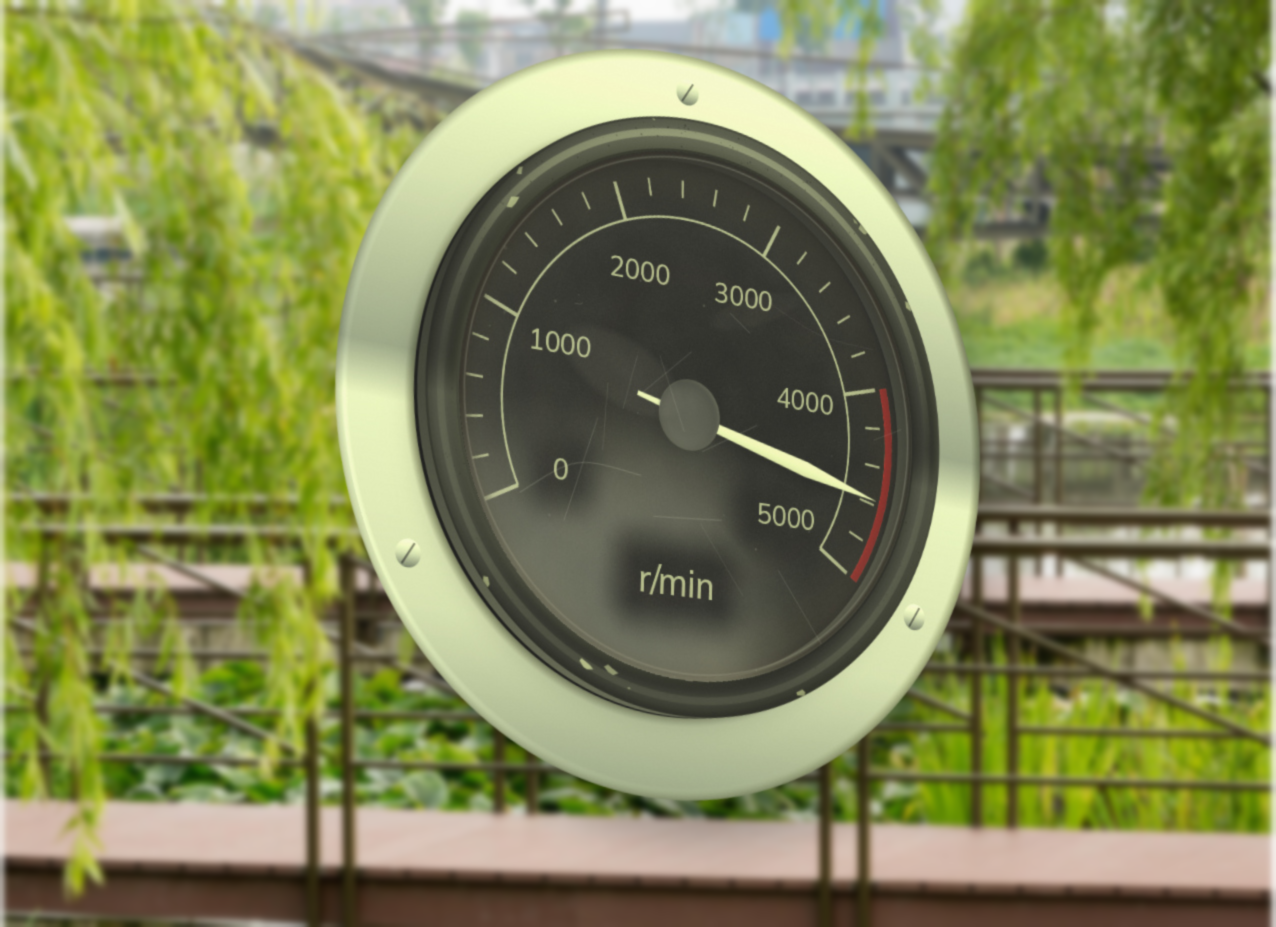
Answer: 4600rpm
